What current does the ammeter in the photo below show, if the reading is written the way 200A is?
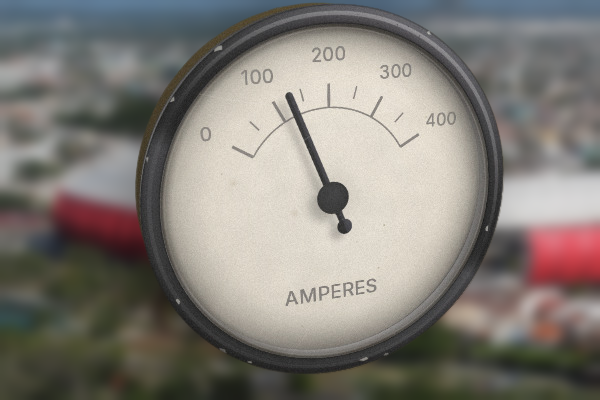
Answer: 125A
